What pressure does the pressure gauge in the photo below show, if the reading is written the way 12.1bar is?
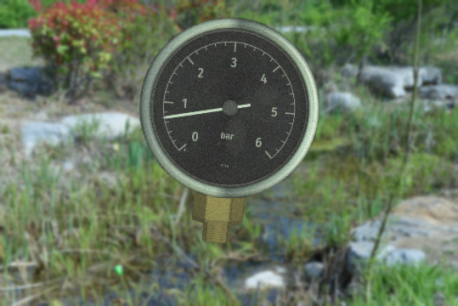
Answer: 0.7bar
